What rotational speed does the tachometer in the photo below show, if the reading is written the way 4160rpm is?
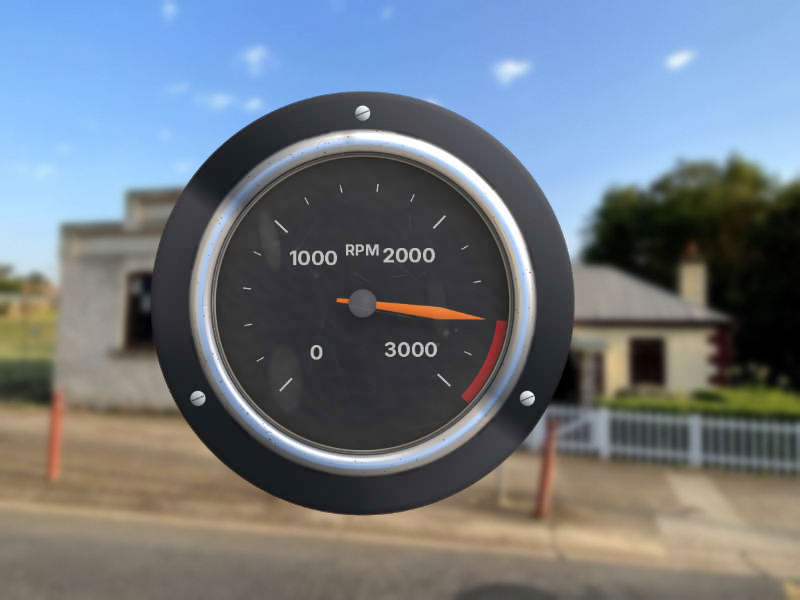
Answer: 2600rpm
